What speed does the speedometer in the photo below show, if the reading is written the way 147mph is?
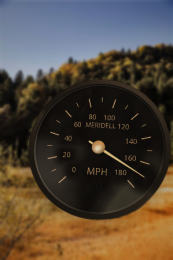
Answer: 170mph
